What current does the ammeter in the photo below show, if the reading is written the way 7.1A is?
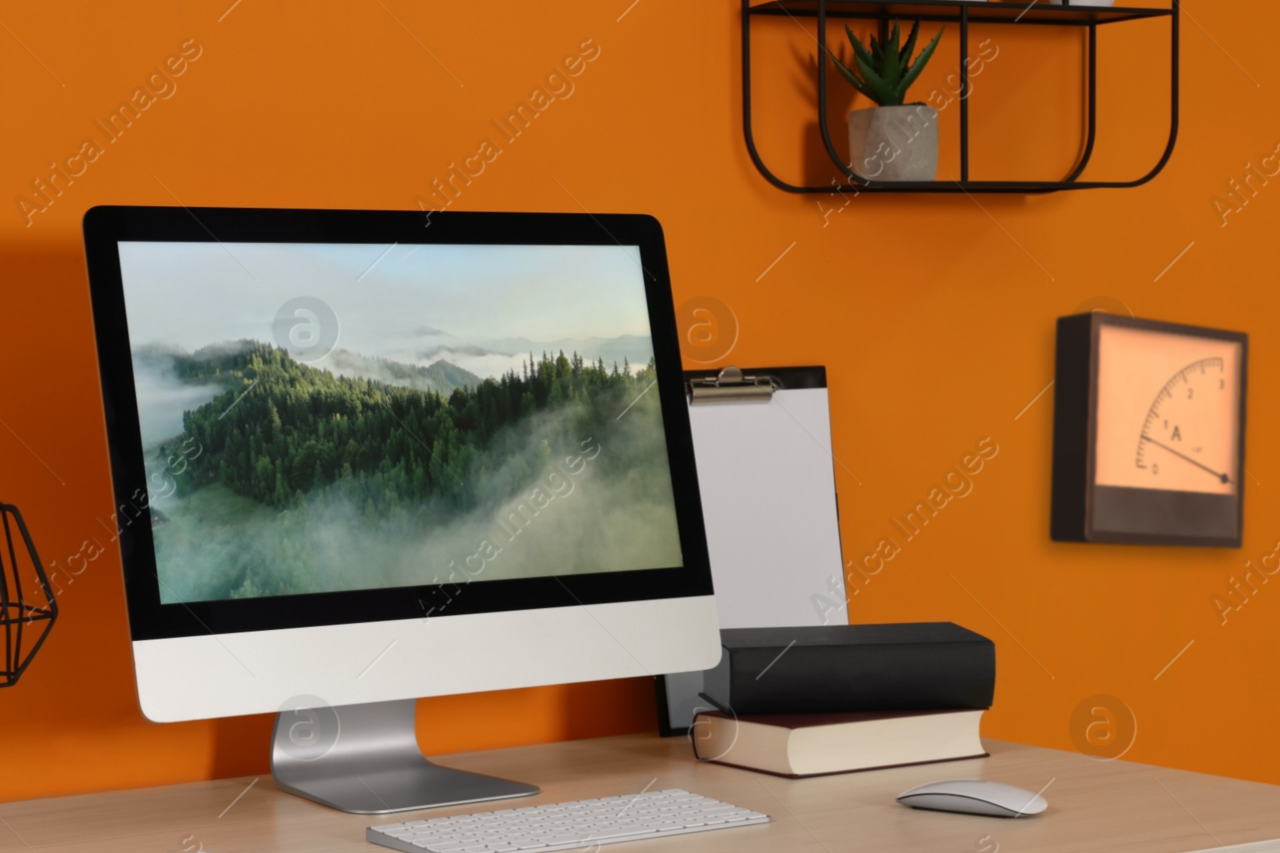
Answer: 0.5A
